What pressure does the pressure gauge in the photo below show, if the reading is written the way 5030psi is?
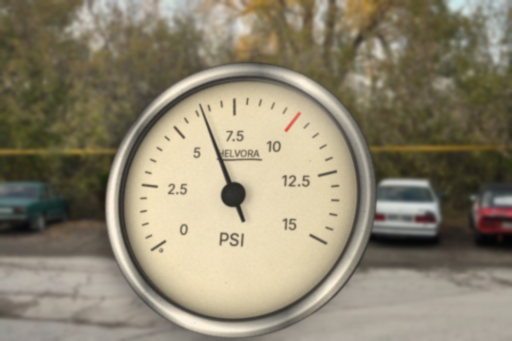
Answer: 6.25psi
